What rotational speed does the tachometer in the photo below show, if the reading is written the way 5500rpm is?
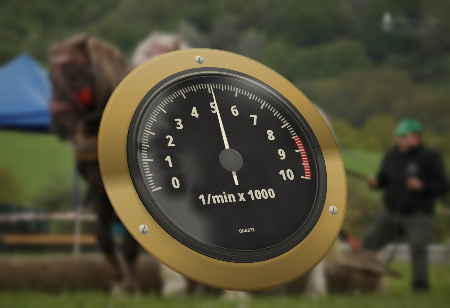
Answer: 5000rpm
